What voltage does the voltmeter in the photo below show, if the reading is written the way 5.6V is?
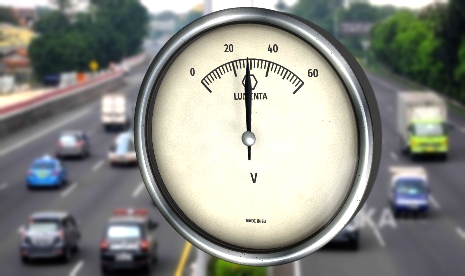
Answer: 30V
